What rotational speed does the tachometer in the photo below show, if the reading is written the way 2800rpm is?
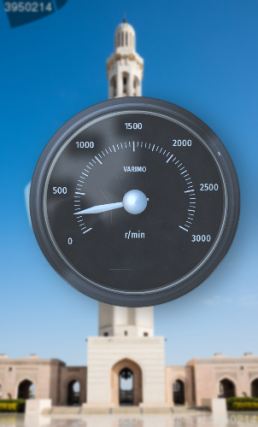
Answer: 250rpm
